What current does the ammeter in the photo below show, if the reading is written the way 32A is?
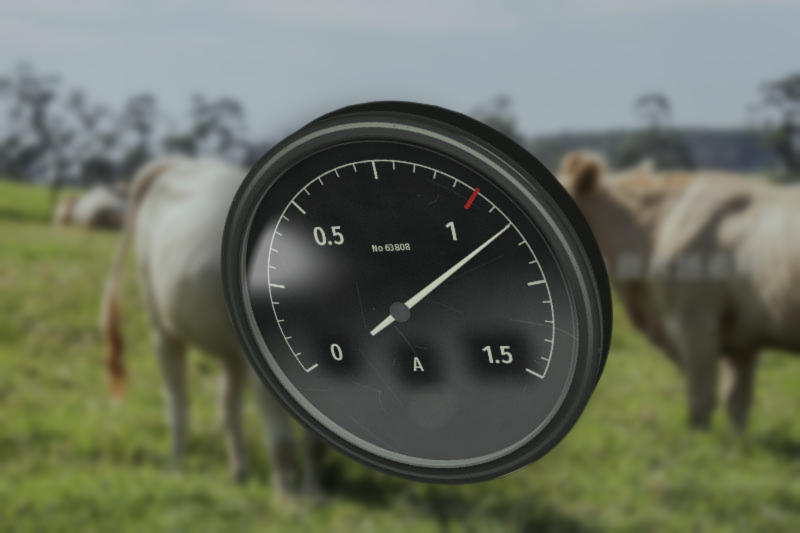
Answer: 1.1A
